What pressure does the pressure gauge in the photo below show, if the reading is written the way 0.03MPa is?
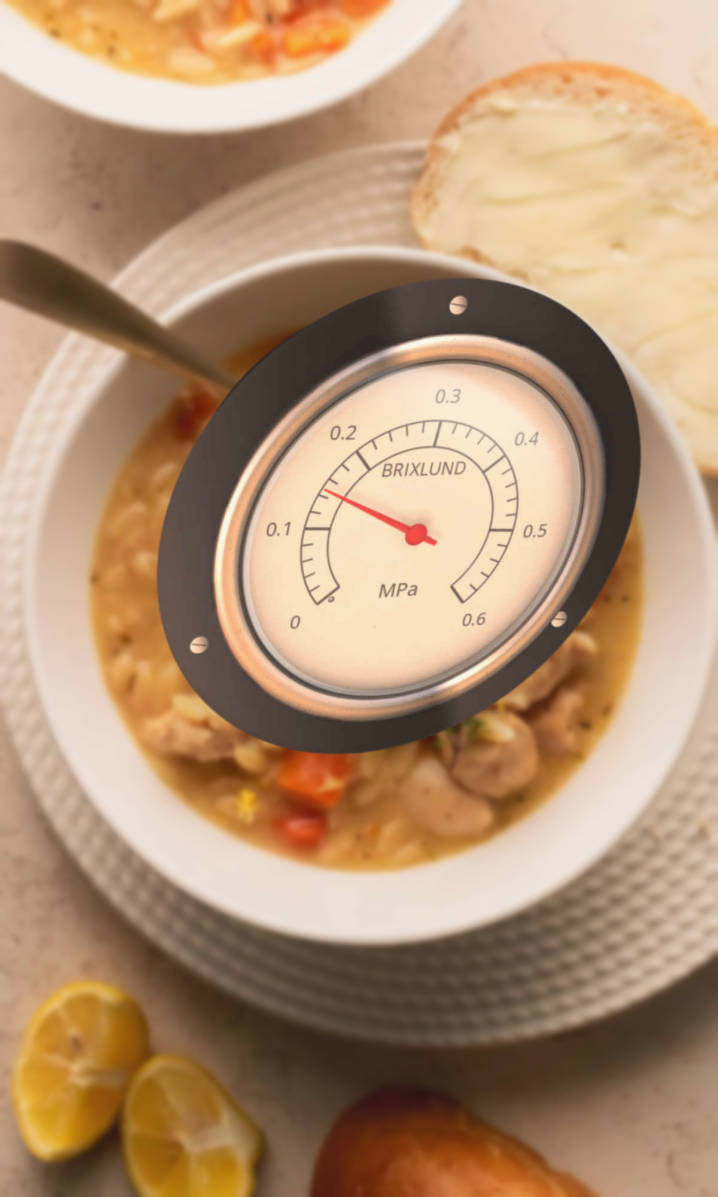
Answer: 0.15MPa
